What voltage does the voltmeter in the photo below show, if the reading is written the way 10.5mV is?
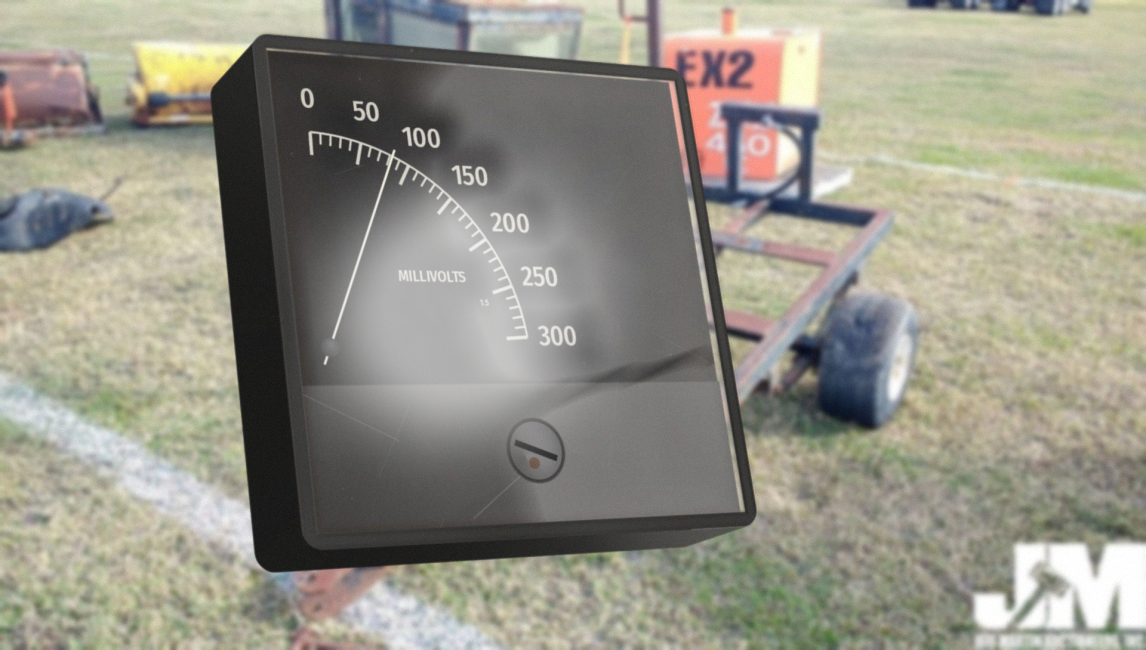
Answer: 80mV
